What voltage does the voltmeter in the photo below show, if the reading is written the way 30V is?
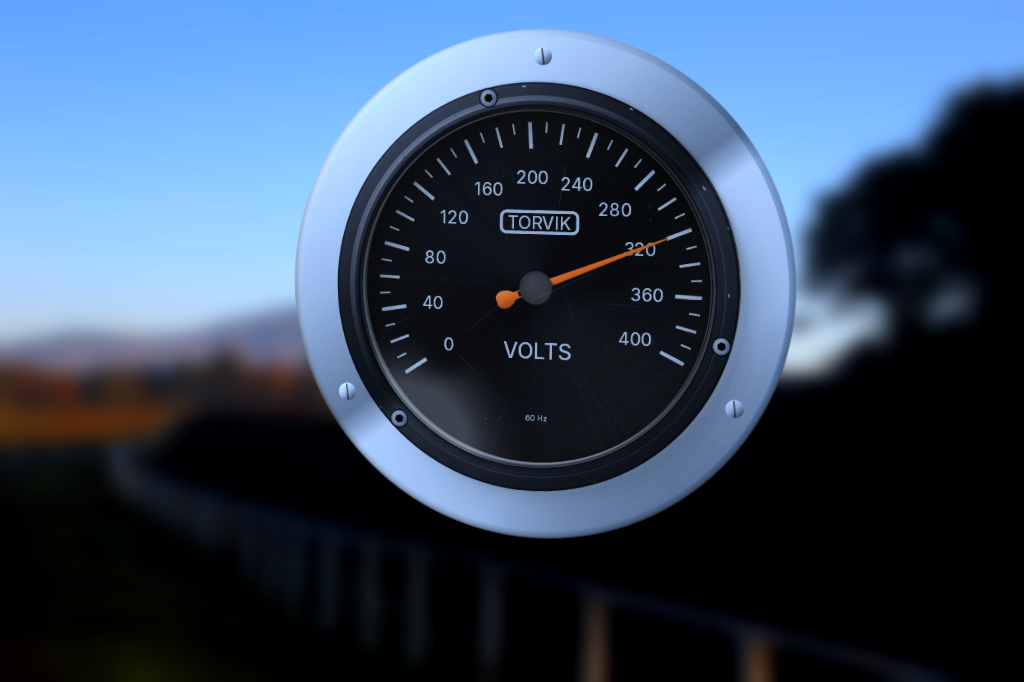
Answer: 320V
